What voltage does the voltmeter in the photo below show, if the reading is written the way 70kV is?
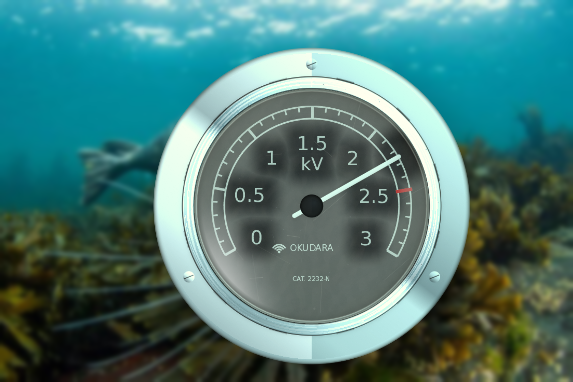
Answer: 2.25kV
